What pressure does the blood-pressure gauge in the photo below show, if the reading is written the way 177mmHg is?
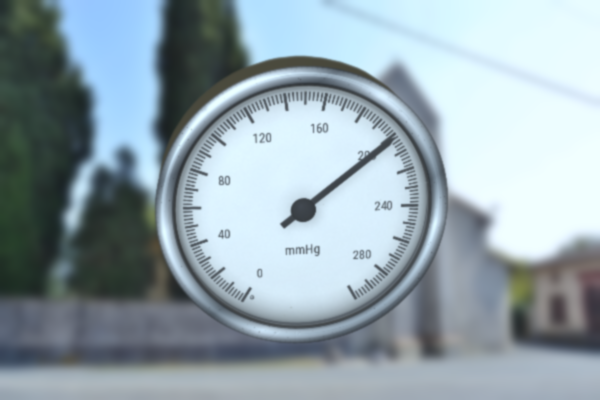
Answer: 200mmHg
